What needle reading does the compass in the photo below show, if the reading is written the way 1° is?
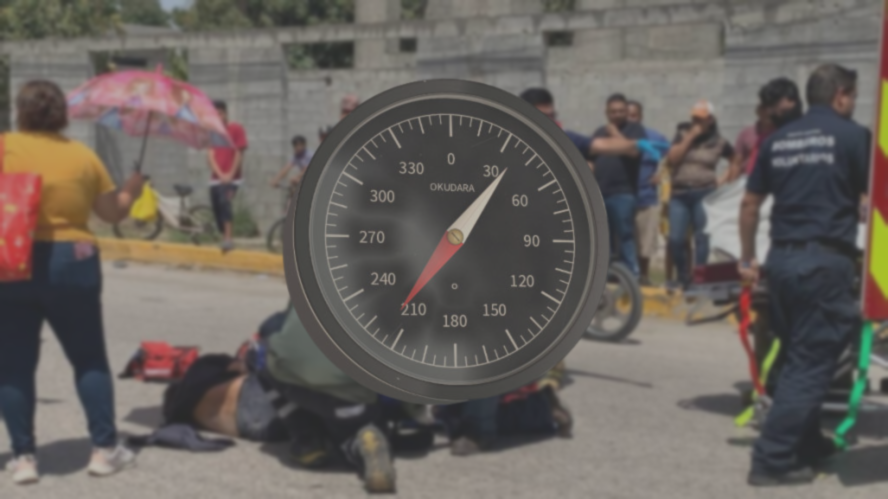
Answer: 217.5°
